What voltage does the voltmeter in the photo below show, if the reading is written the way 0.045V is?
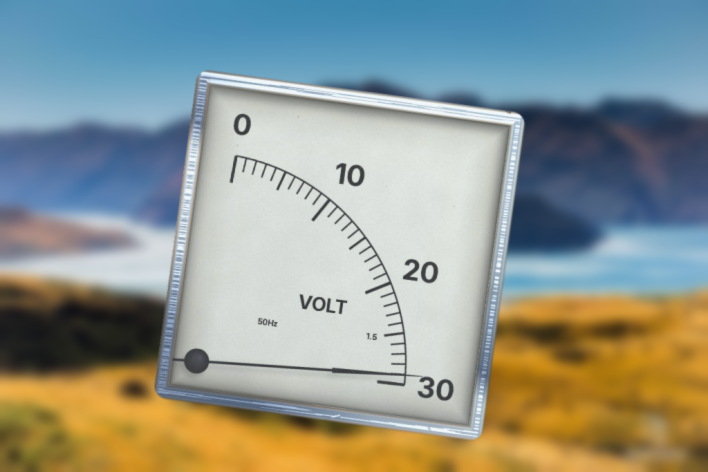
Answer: 29V
